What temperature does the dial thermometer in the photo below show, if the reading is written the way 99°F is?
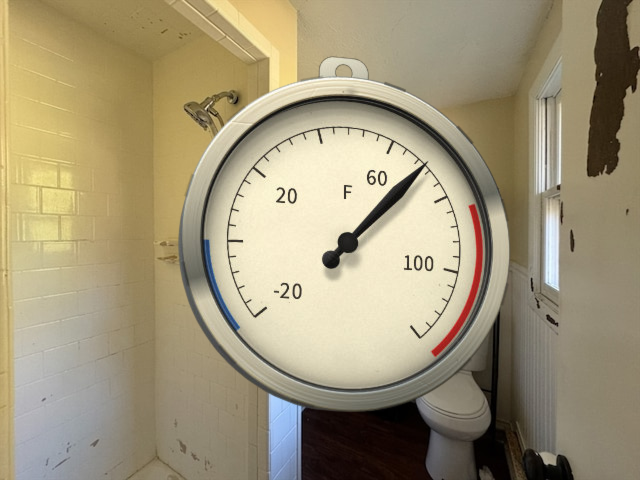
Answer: 70°F
